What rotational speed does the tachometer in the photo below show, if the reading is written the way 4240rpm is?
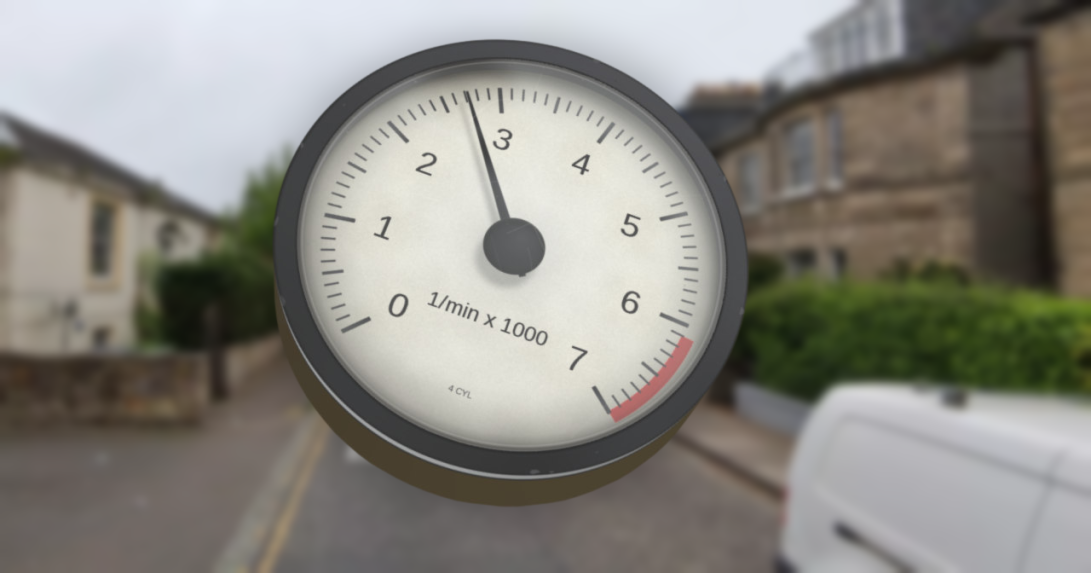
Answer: 2700rpm
